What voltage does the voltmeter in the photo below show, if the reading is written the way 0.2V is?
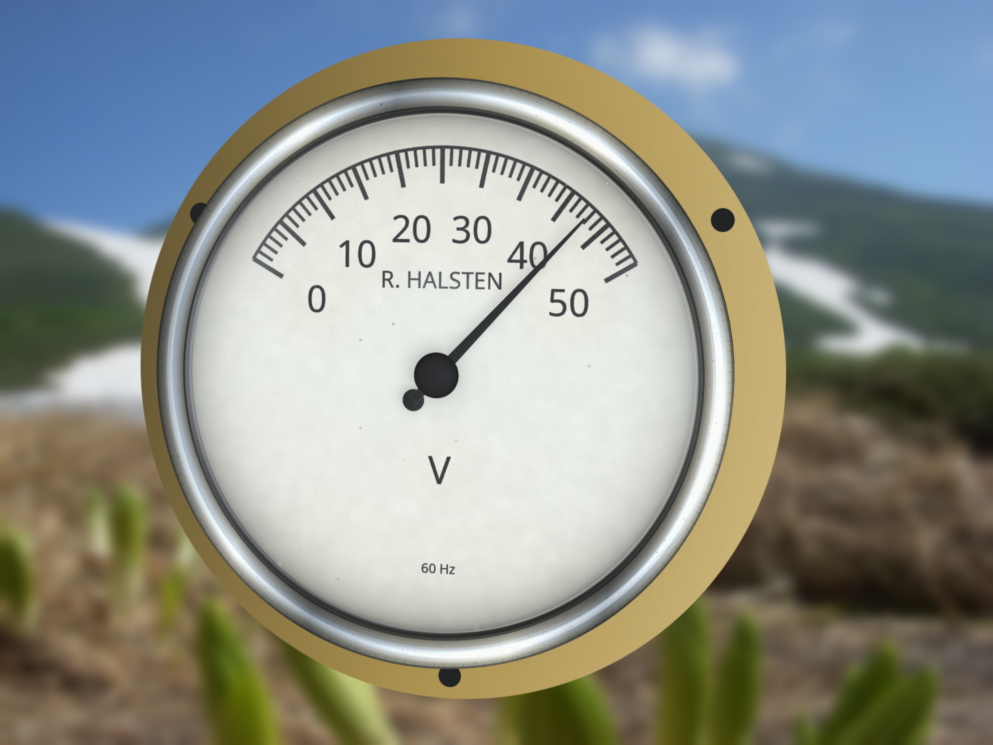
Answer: 43V
